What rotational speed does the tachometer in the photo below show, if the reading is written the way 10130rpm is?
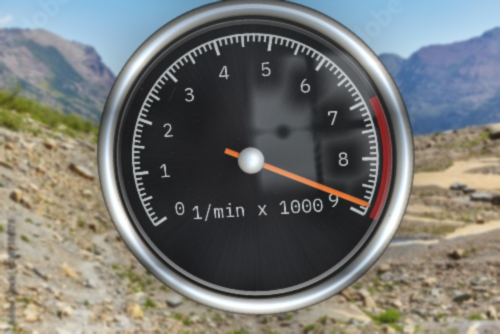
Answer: 8800rpm
